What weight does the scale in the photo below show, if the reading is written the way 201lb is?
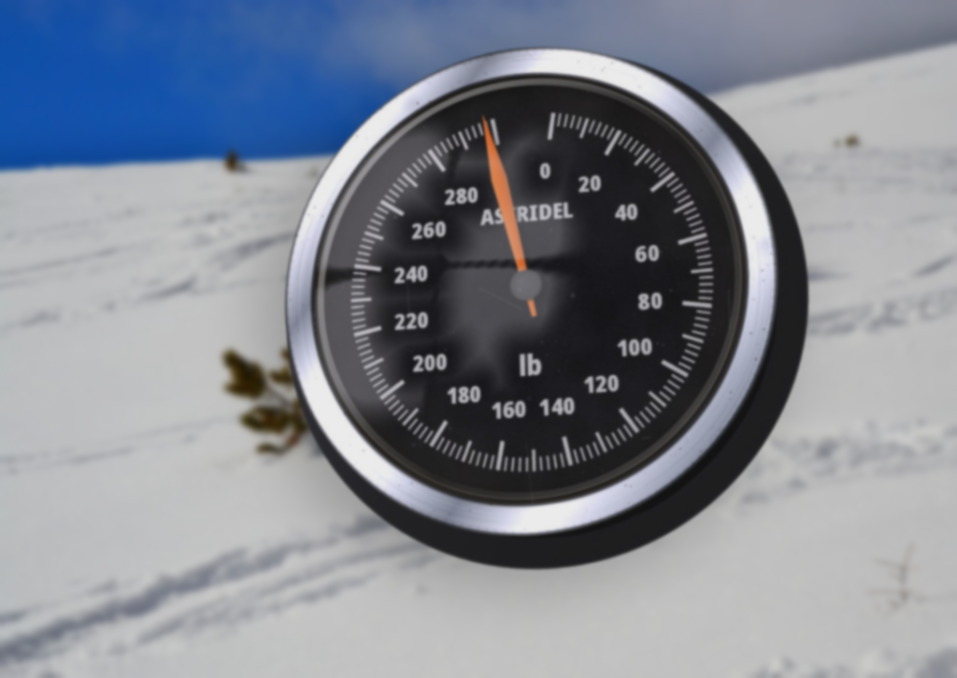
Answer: 298lb
